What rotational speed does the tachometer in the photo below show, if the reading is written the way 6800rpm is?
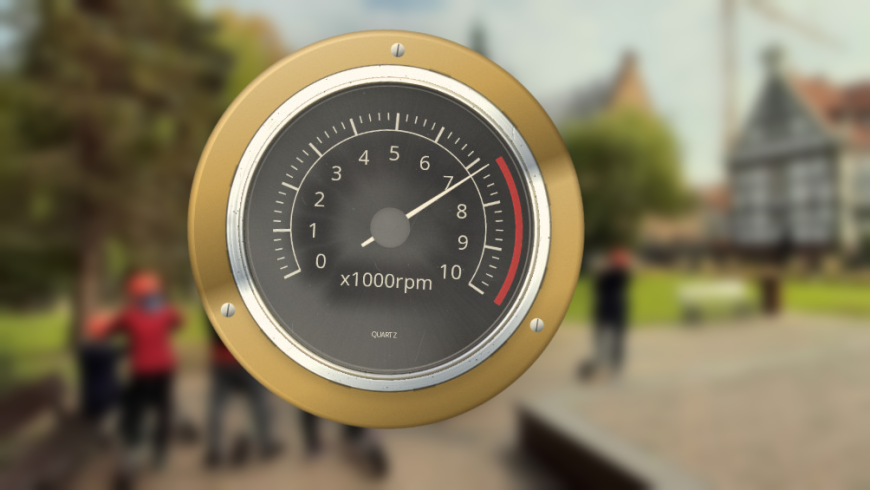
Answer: 7200rpm
